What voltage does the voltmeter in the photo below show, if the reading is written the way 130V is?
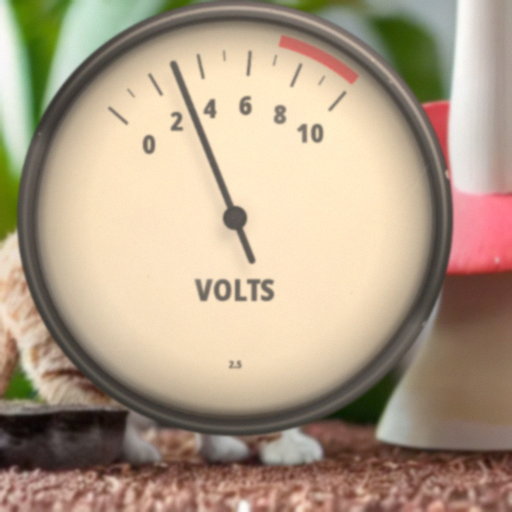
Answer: 3V
